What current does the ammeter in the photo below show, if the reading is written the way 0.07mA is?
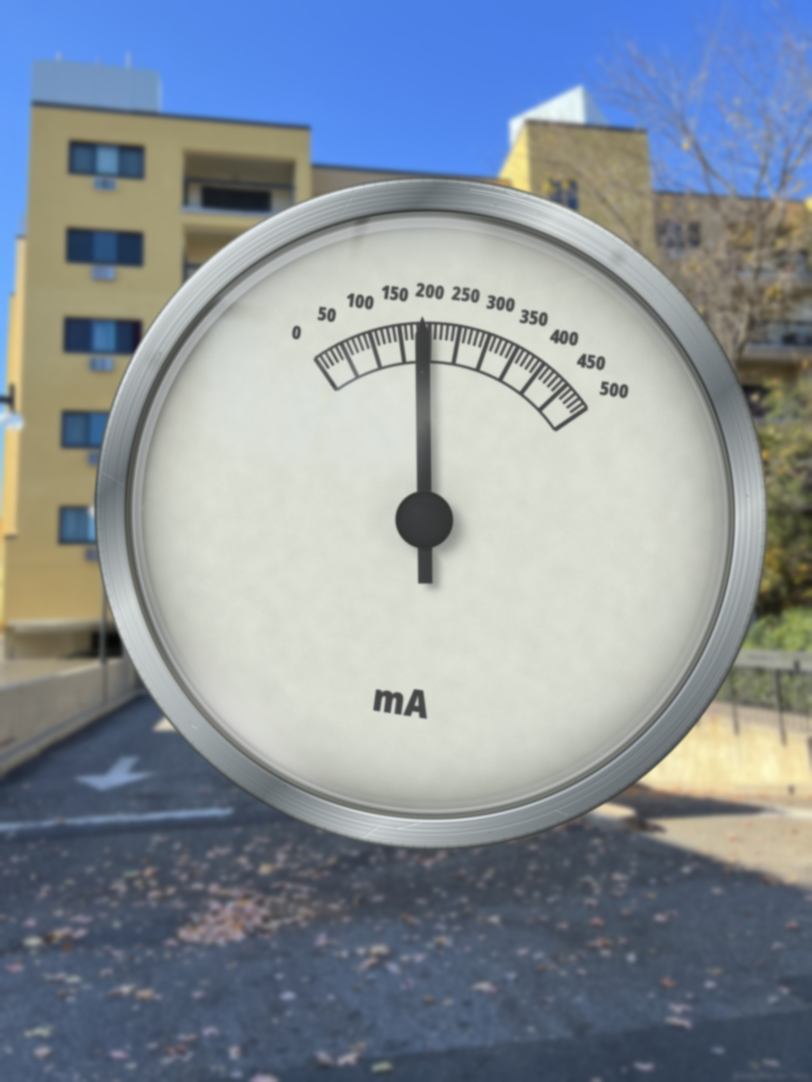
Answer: 190mA
